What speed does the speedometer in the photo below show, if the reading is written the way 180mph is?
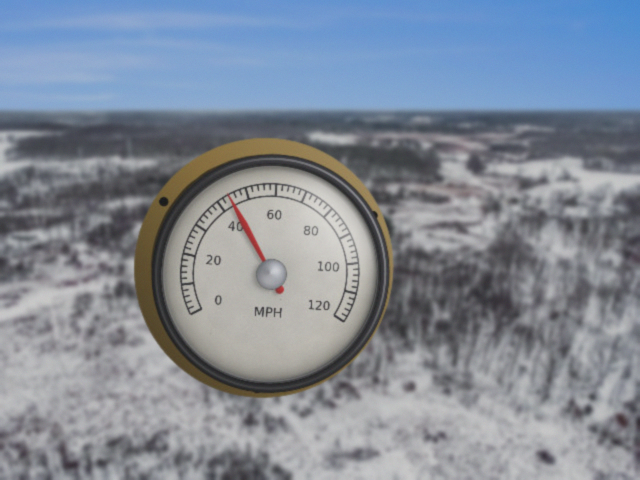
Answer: 44mph
